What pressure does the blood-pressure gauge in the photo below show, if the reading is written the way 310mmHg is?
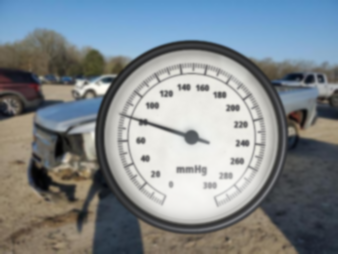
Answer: 80mmHg
